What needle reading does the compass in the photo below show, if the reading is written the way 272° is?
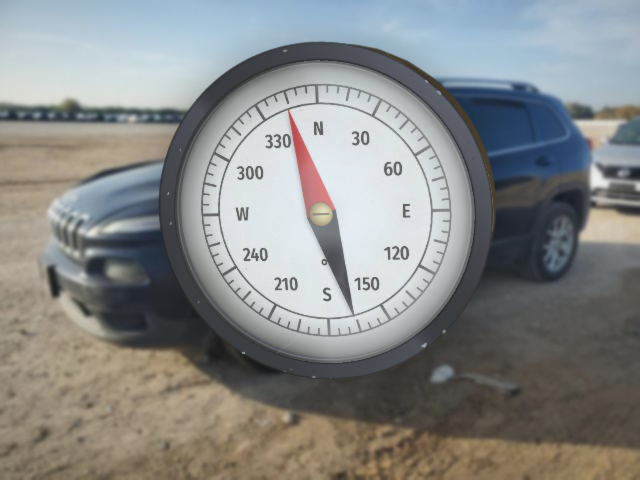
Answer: 345°
